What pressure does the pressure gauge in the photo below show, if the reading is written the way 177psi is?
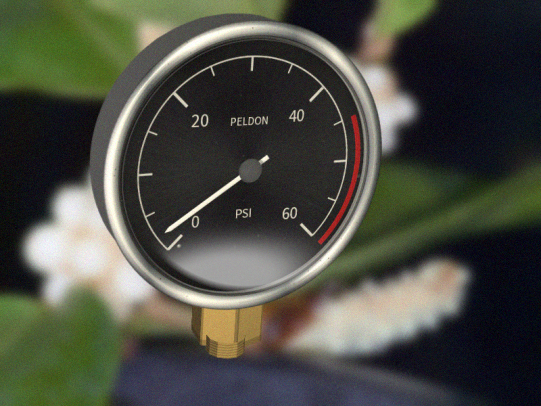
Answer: 2.5psi
